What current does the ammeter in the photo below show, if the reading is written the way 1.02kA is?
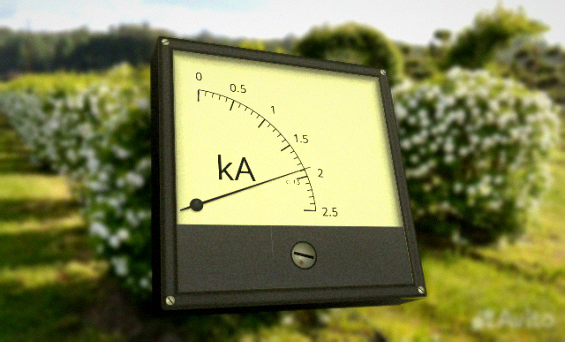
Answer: 1.9kA
